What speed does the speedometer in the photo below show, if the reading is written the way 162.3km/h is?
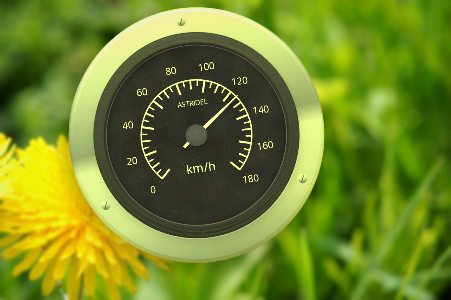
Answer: 125km/h
